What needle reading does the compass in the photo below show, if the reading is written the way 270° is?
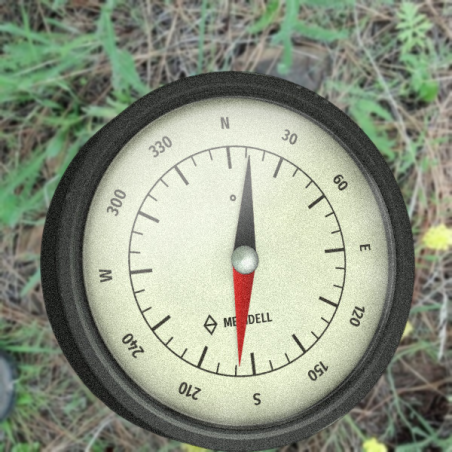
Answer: 190°
